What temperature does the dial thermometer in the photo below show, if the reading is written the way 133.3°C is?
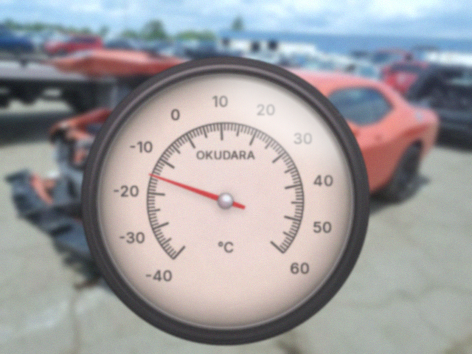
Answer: -15°C
